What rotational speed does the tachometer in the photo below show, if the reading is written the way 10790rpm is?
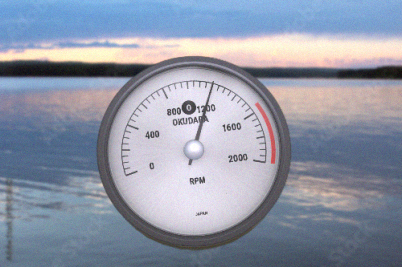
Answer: 1200rpm
